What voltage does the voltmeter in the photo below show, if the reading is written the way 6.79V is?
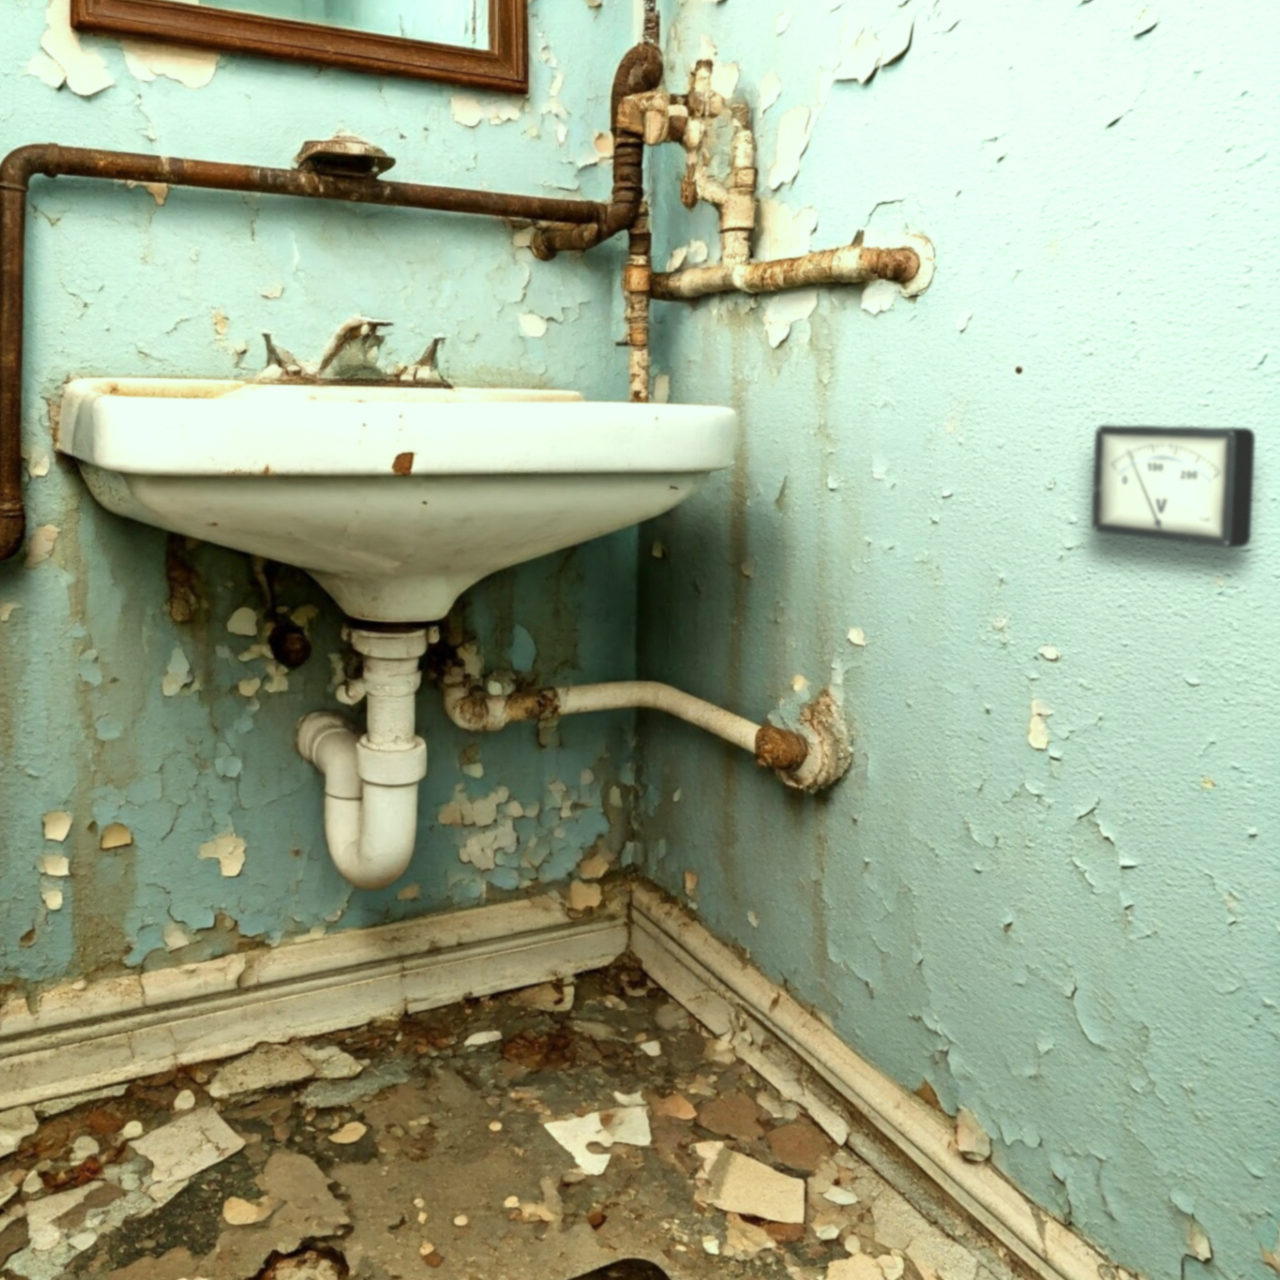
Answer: 50V
